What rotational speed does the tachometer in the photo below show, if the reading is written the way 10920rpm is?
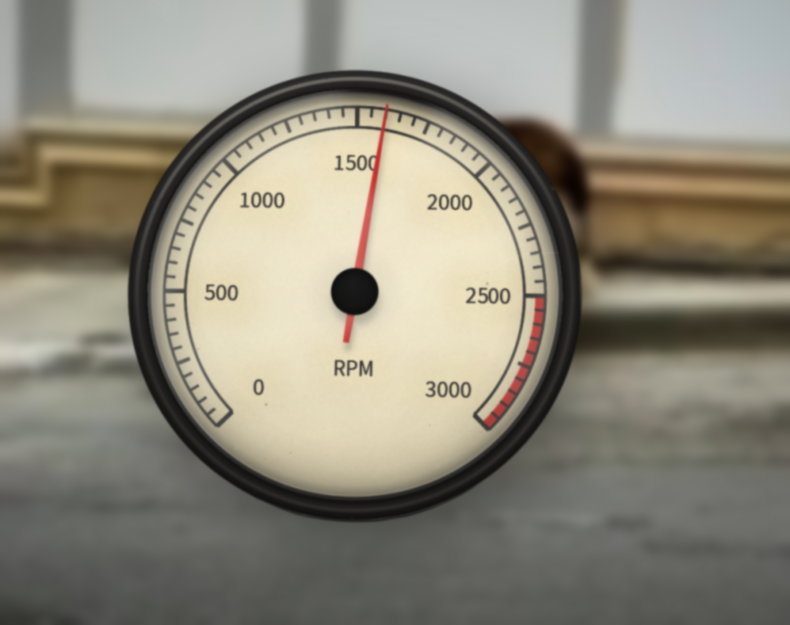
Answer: 1600rpm
